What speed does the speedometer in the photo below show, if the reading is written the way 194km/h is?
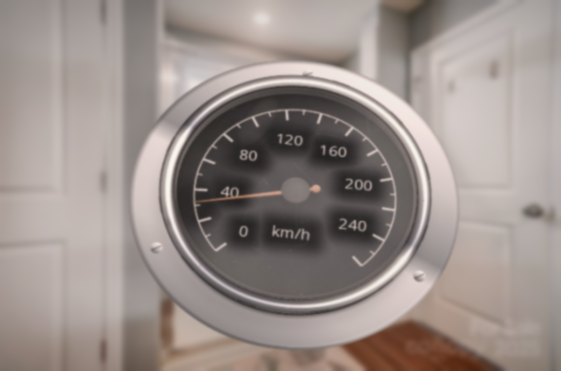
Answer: 30km/h
